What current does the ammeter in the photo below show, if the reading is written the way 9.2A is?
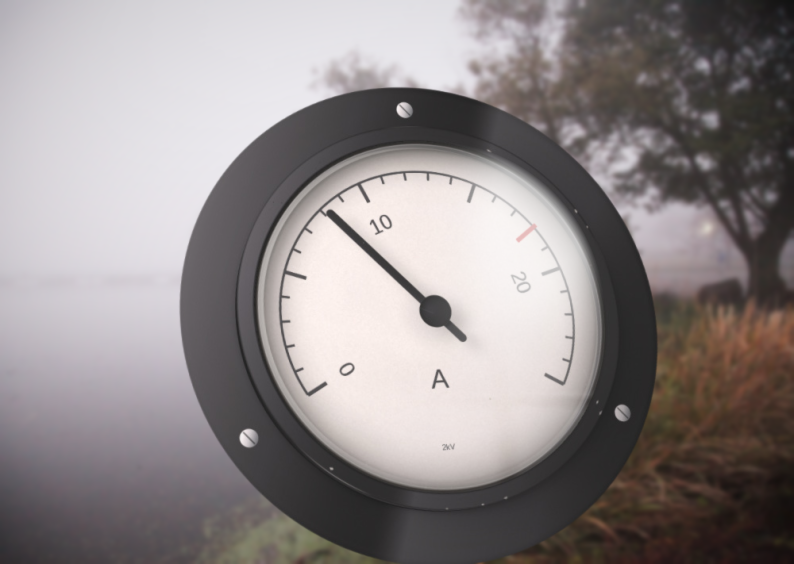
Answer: 8A
